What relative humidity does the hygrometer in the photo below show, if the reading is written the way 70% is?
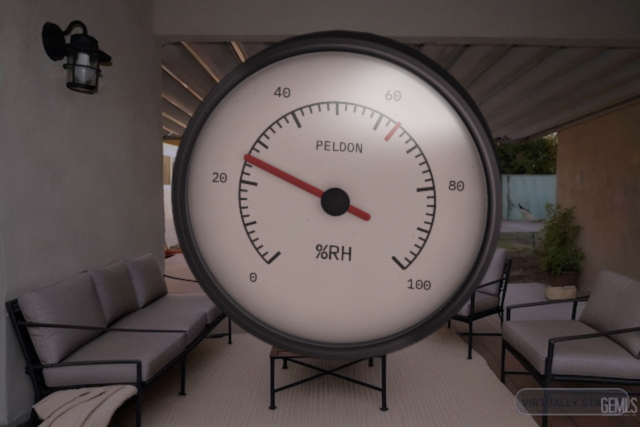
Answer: 26%
